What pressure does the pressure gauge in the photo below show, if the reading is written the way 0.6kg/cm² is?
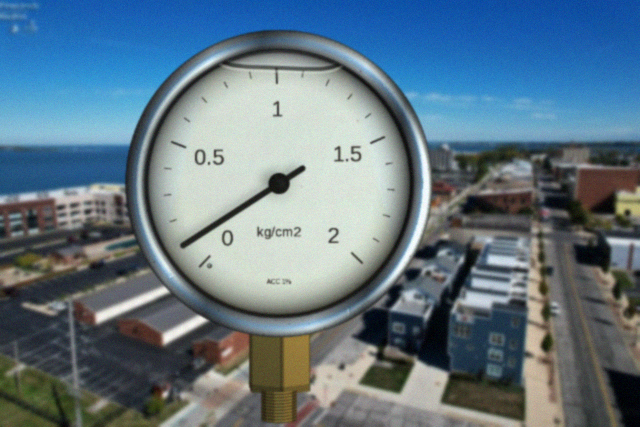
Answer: 0.1kg/cm²
